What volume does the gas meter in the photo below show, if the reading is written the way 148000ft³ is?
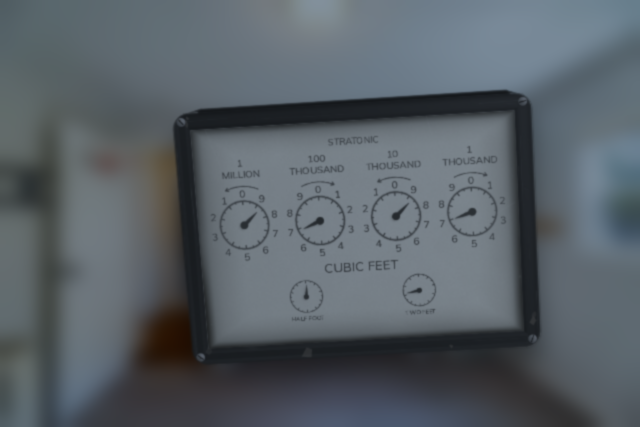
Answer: 868700ft³
